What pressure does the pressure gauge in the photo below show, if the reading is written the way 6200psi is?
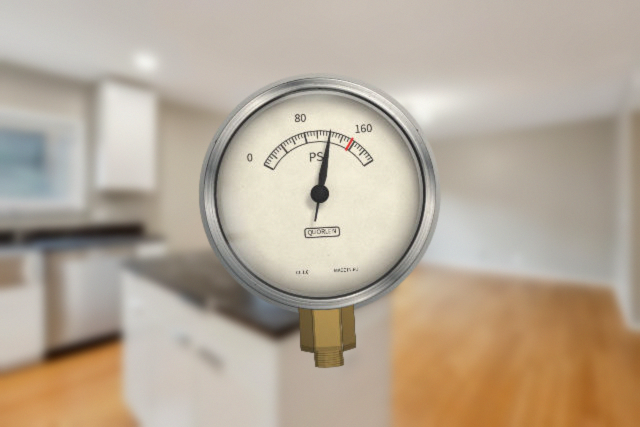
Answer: 120psi
